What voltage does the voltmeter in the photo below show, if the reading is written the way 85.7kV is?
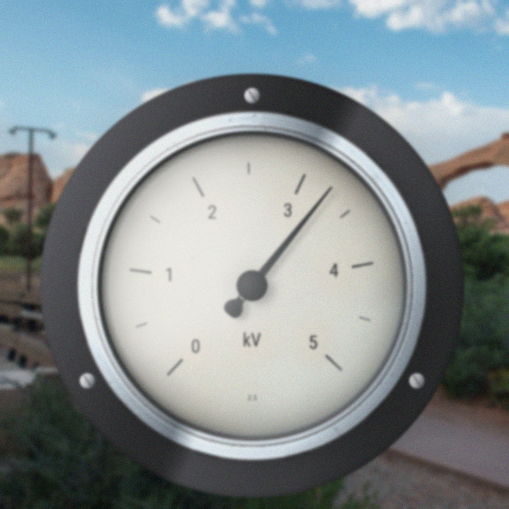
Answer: 3.25kV
